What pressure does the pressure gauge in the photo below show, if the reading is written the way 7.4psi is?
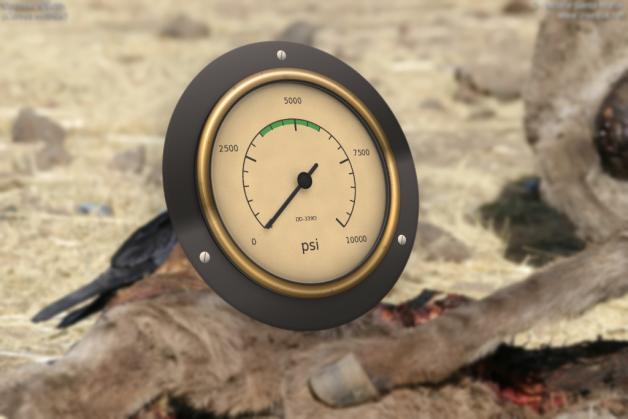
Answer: 0psi
